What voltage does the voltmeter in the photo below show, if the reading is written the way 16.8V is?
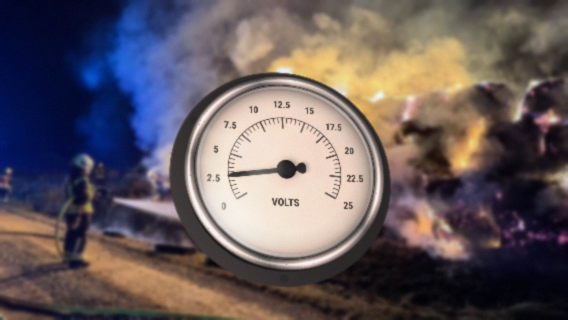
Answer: 2.5V
